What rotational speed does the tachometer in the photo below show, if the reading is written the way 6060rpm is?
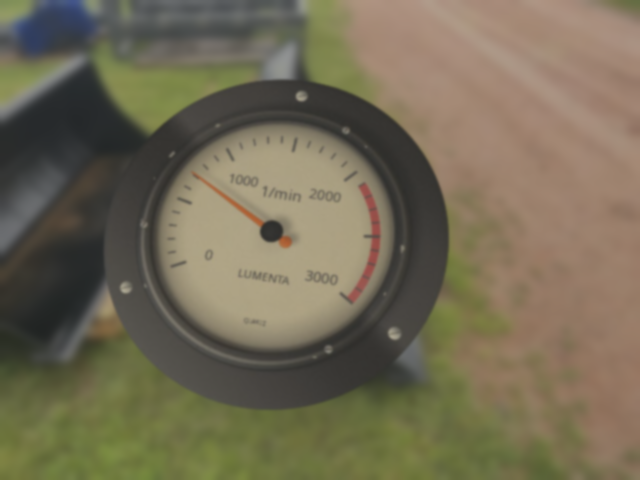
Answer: 700rpm
